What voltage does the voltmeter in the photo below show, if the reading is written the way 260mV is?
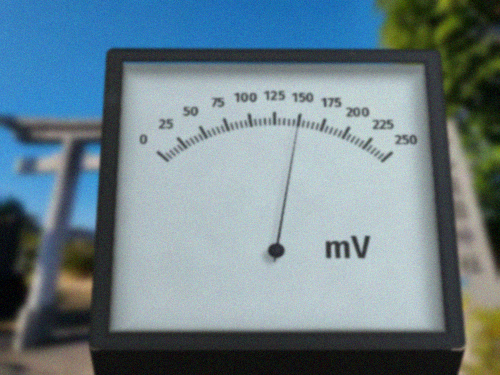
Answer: 150mV
